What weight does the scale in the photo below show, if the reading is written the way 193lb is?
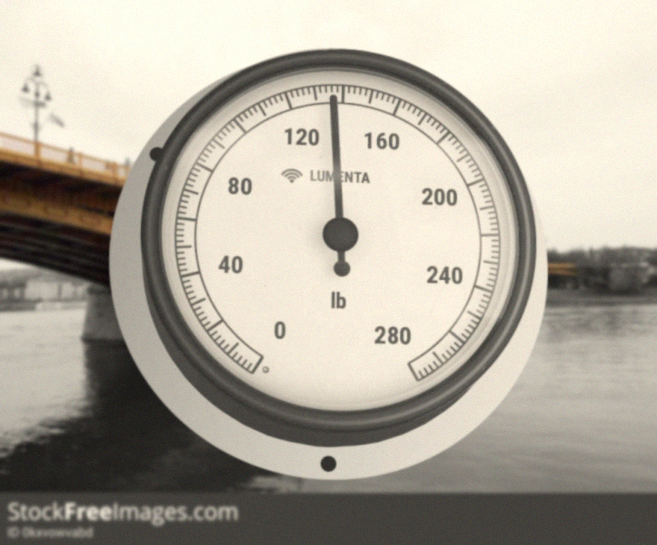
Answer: 136lb
